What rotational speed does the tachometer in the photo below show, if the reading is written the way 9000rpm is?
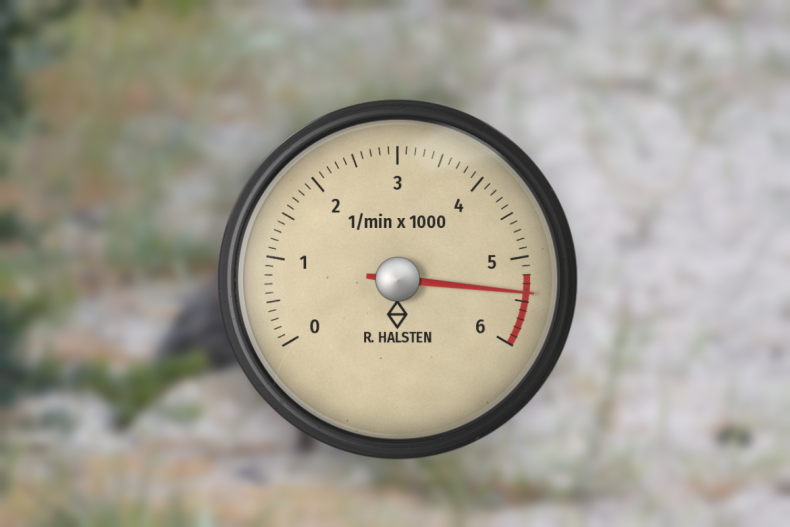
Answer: 5400rpm
